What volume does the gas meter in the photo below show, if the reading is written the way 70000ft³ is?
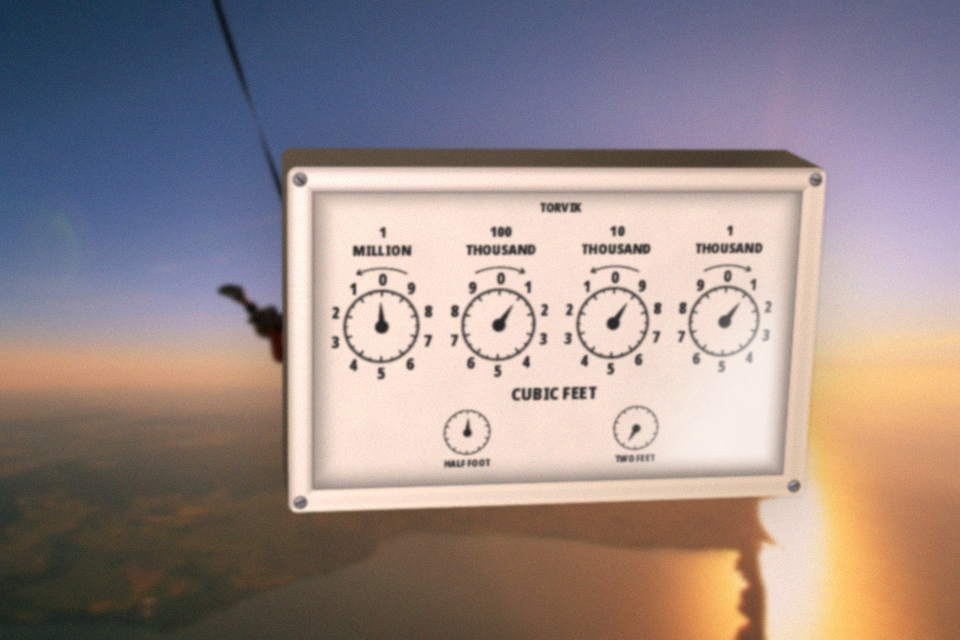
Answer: 9100ft³
